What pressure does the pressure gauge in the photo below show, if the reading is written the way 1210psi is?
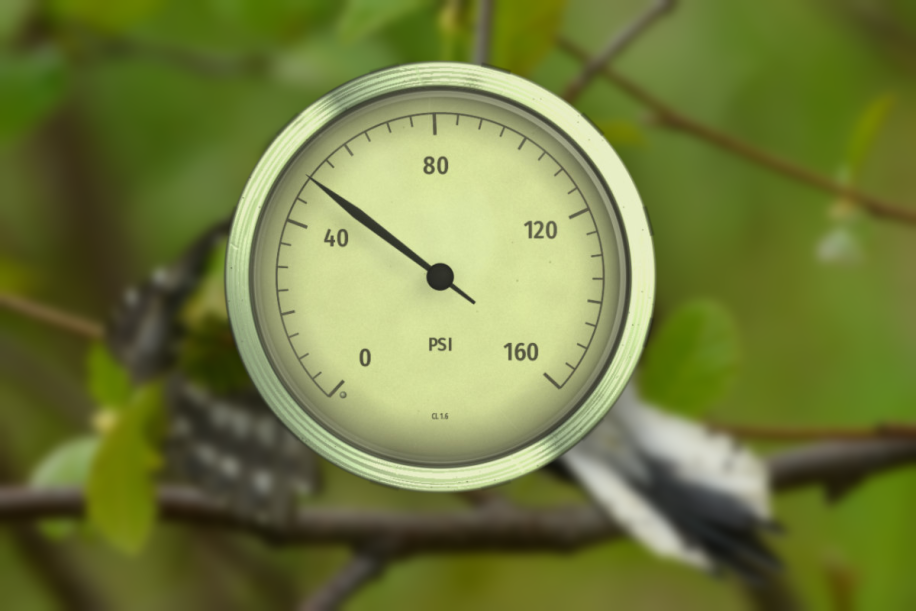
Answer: 50psi
